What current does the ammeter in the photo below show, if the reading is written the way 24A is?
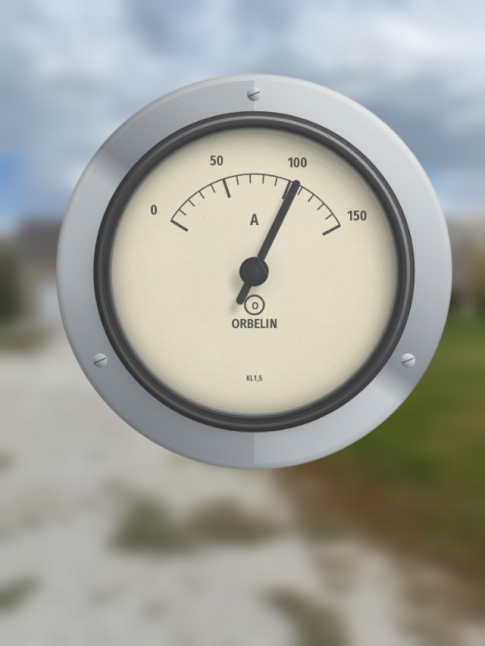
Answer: 105A
